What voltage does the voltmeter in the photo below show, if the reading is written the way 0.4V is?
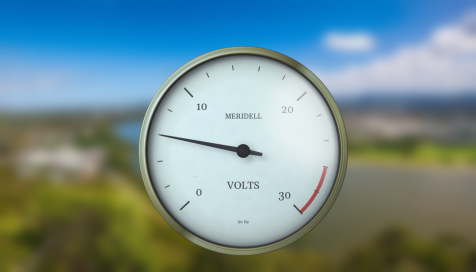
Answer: 6V
